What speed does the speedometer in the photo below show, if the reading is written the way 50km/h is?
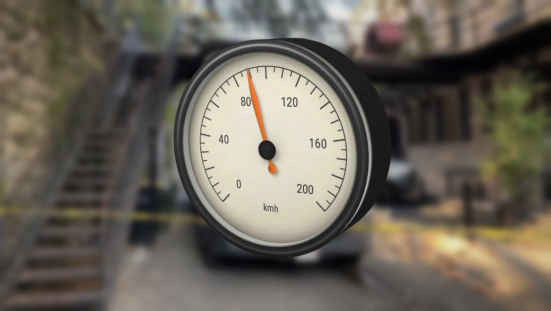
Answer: 90km/h
